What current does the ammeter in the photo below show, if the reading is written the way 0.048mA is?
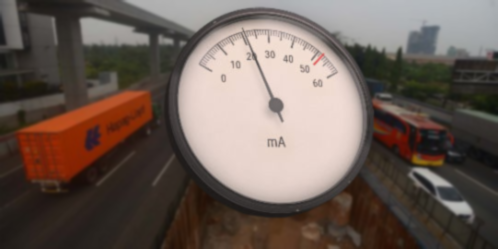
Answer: 20mA
